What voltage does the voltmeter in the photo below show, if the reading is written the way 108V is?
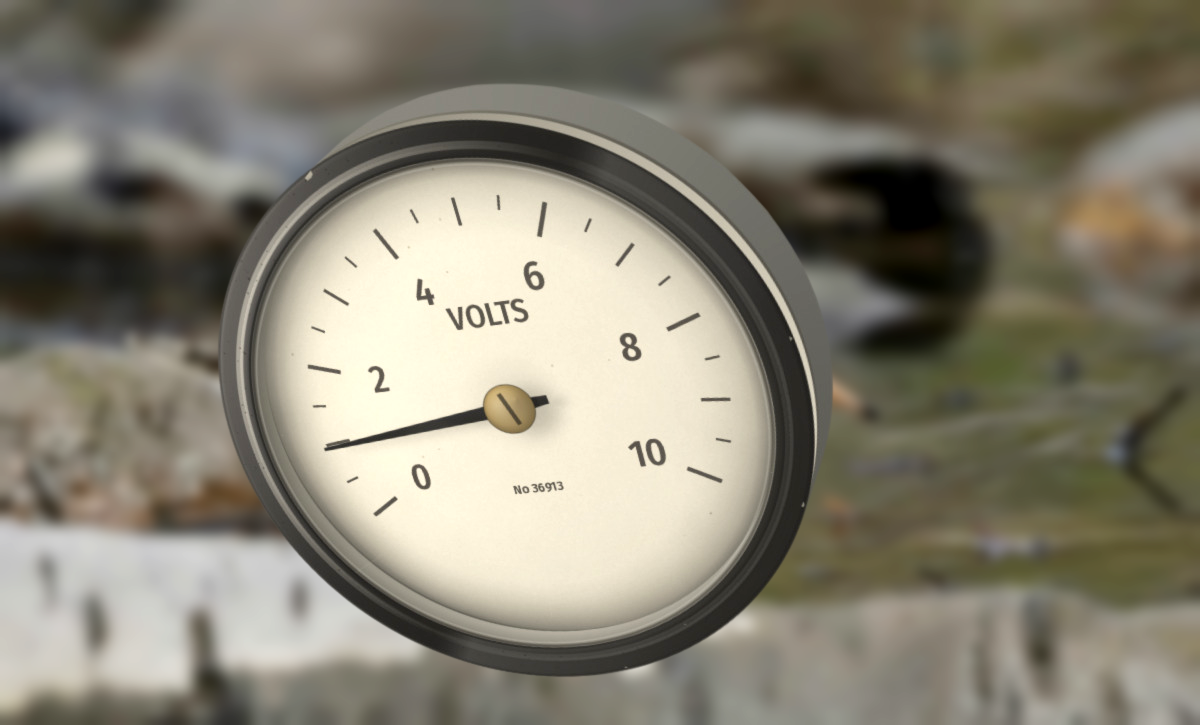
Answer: 1V
